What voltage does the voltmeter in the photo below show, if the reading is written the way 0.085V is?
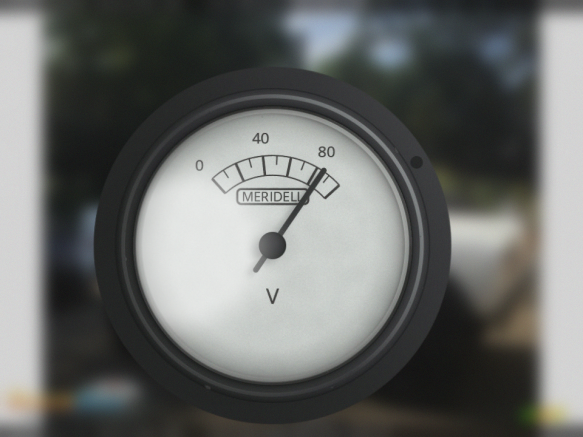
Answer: 85V
